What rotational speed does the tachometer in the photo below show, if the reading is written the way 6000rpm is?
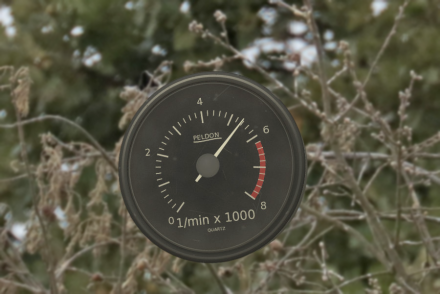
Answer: 5400rpm
